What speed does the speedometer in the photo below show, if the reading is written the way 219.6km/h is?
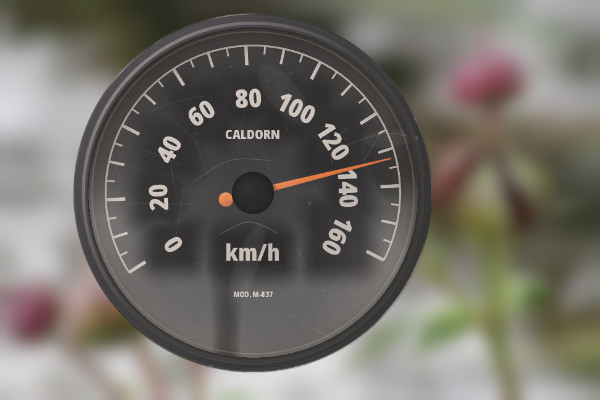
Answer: 132.5km/h
